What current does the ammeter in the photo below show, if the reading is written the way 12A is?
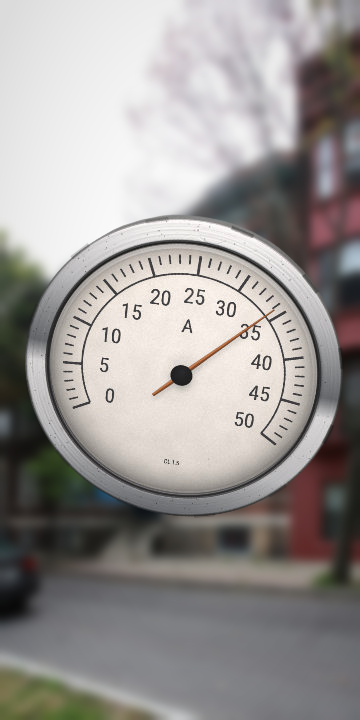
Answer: 34A
